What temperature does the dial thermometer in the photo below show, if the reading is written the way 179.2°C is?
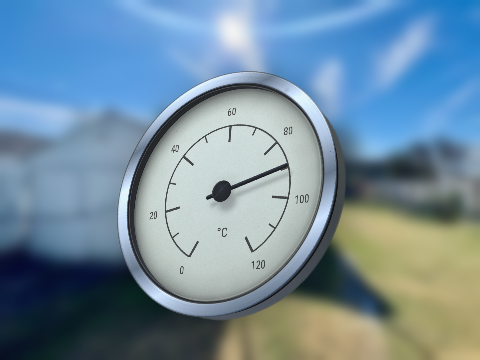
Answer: 90°C
